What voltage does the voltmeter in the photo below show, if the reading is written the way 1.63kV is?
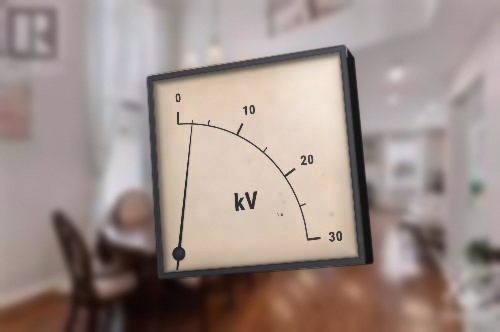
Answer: 2.5kV
